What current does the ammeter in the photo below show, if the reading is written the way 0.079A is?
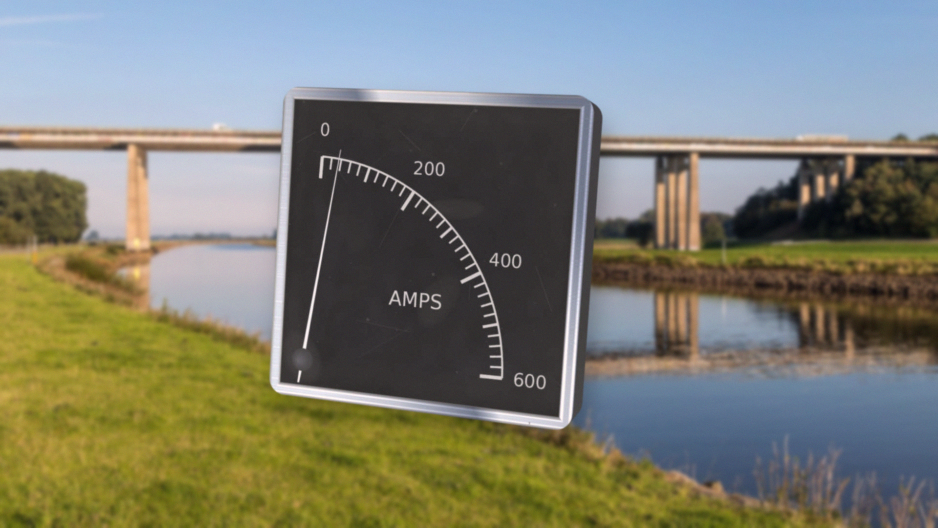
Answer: 40A
